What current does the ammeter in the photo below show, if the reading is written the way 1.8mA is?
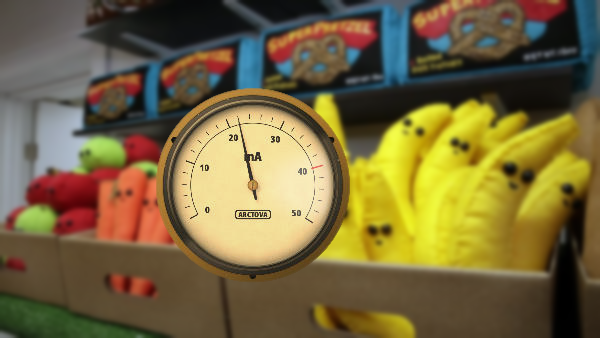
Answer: 22mA
